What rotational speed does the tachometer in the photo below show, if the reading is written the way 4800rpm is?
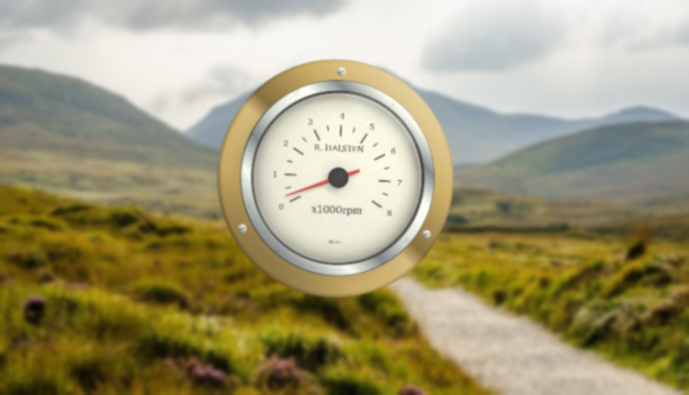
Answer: 250rpm
